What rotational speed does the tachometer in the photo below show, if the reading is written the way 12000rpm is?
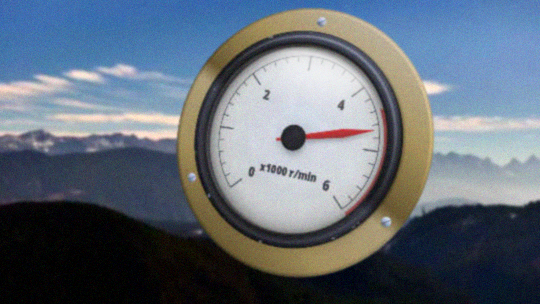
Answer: 4700rpm
